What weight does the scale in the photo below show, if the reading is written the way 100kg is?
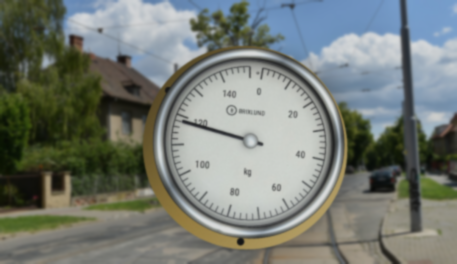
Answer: 118kg
